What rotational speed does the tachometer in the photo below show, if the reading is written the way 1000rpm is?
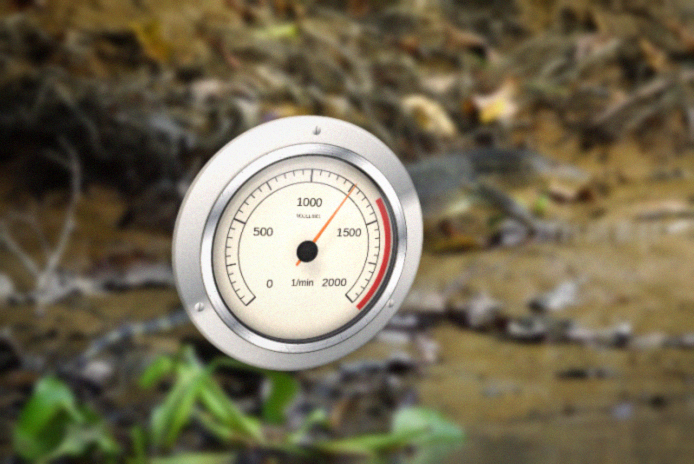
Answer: 1250rpm
